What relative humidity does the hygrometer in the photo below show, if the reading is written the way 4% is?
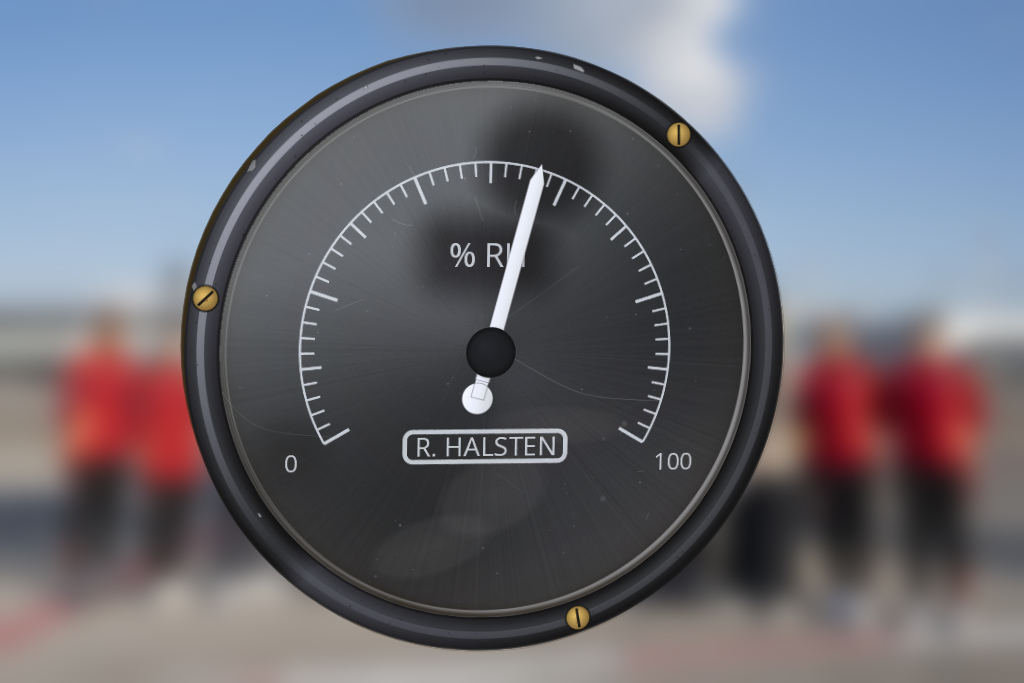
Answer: 56%
